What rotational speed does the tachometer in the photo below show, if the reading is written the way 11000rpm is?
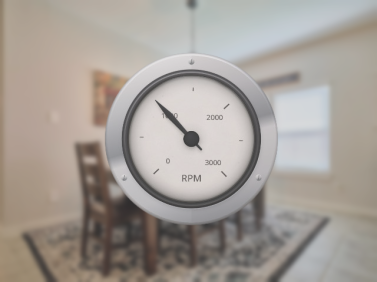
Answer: 1000rpm
